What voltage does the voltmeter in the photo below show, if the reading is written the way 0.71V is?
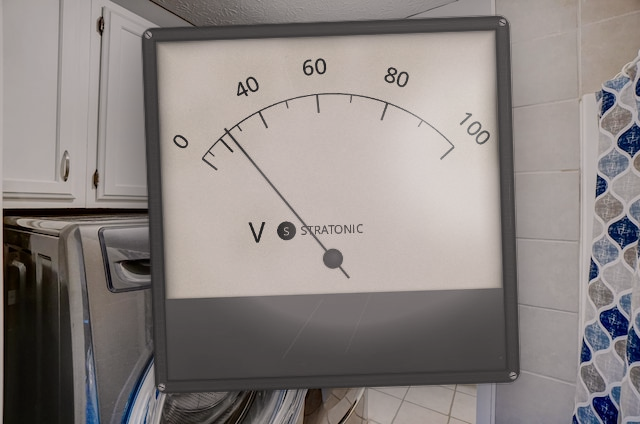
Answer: 25V
